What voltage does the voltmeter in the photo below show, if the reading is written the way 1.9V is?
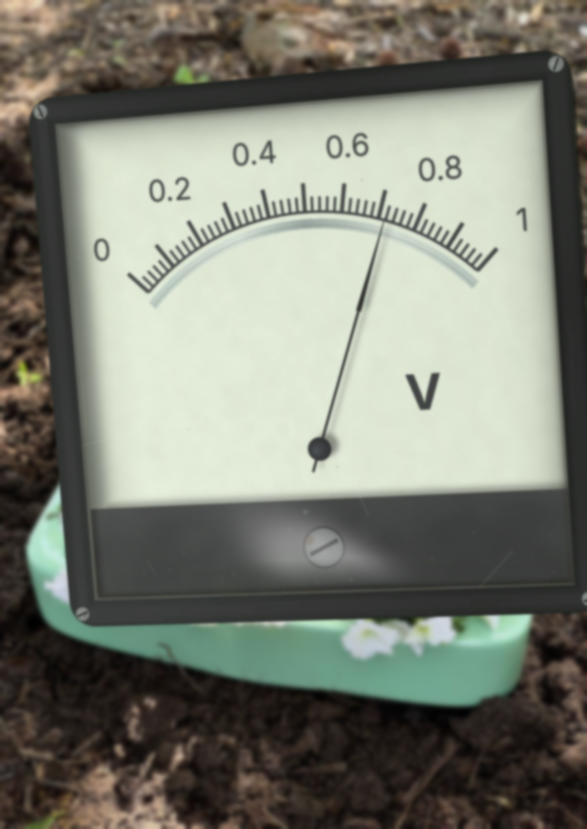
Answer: 0.72V
